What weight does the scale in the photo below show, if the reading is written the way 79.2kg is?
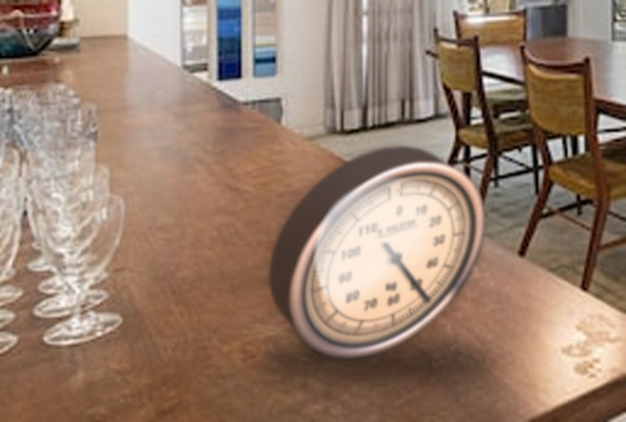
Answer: 50kg
